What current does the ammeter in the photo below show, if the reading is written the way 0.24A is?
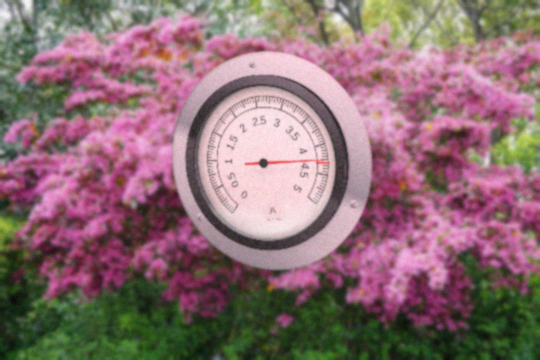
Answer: 4.25A
